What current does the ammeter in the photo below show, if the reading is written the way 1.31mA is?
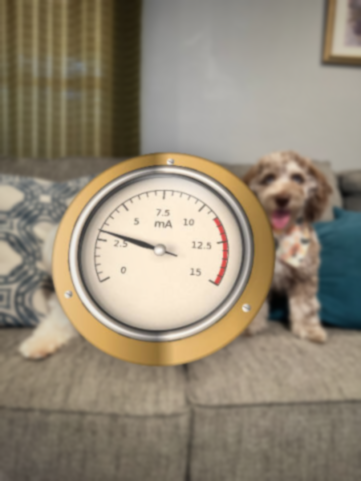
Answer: 3mA
